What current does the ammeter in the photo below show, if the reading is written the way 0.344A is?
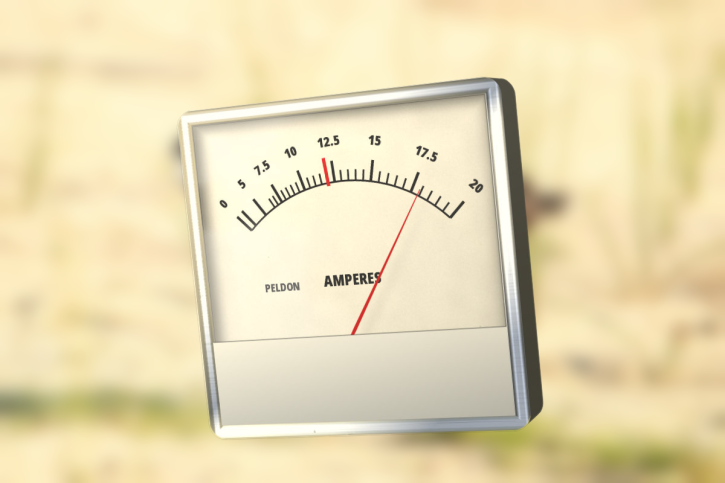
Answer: 18A
